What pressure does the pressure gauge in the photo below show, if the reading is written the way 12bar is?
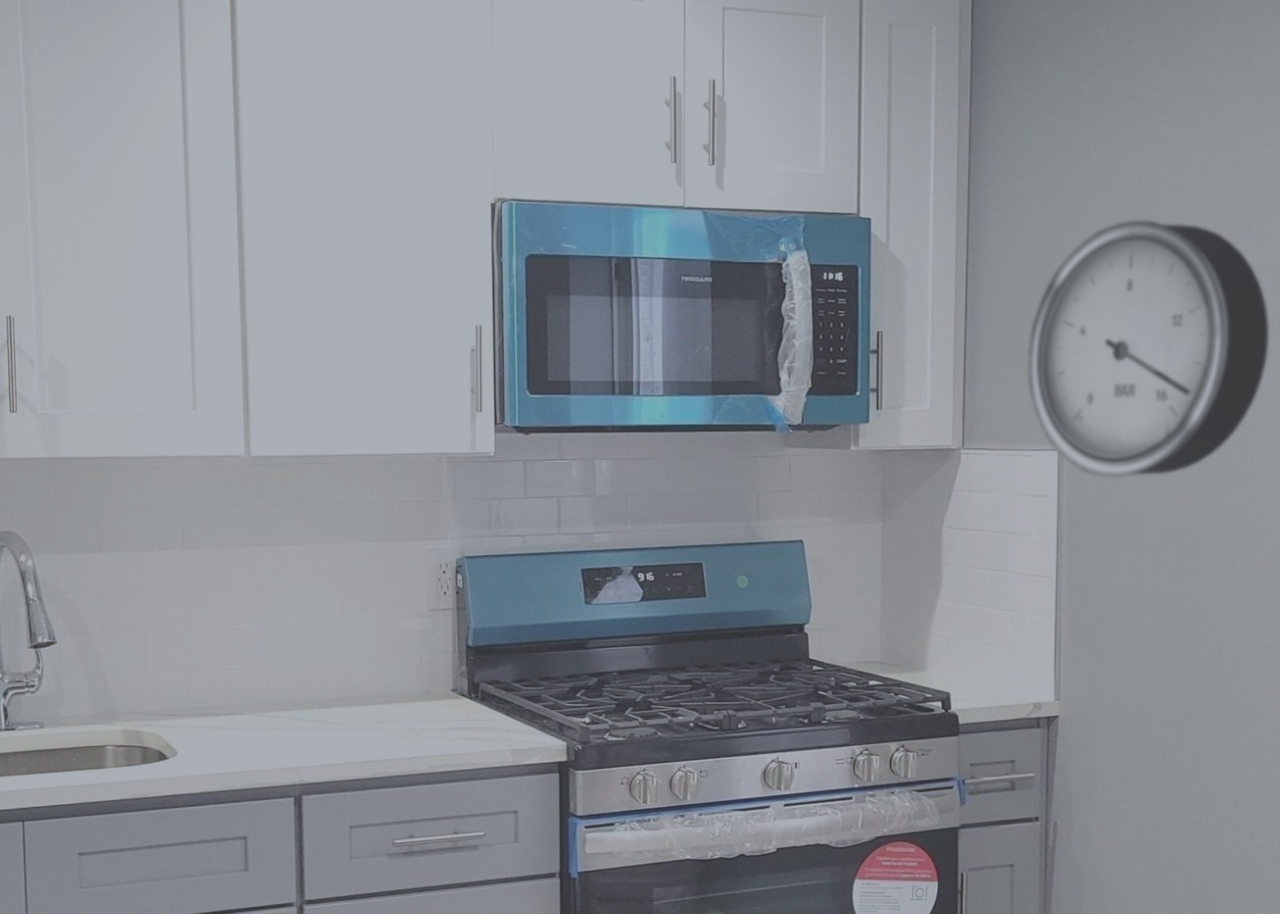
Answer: 15bar
